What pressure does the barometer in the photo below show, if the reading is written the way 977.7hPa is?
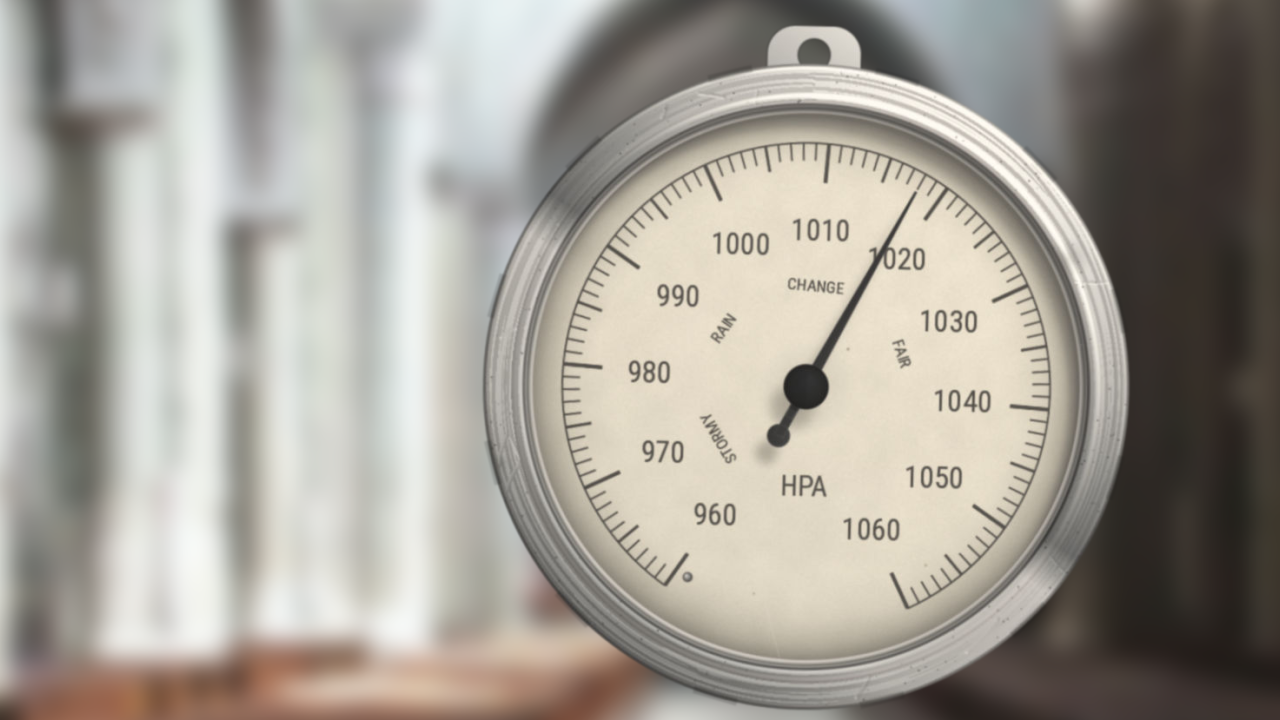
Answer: 1018hPa
